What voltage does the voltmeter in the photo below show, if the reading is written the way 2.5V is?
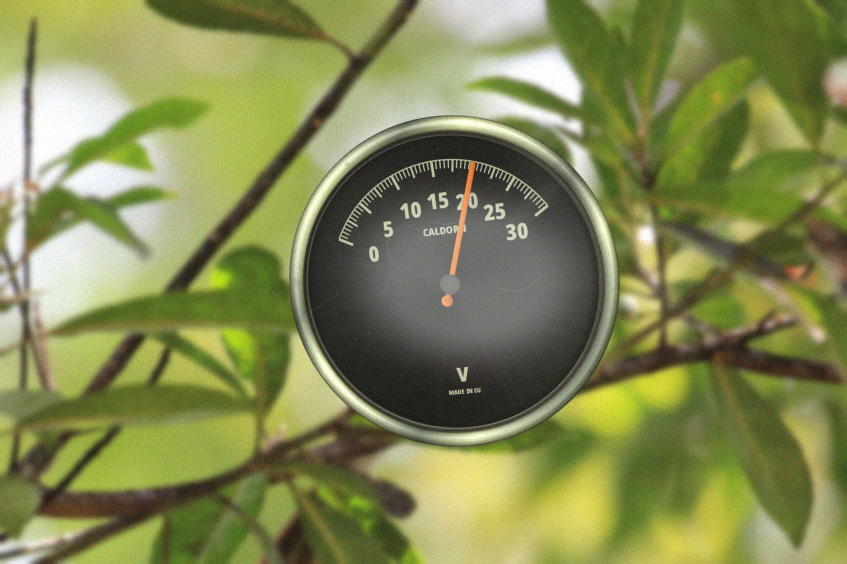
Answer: 20V
